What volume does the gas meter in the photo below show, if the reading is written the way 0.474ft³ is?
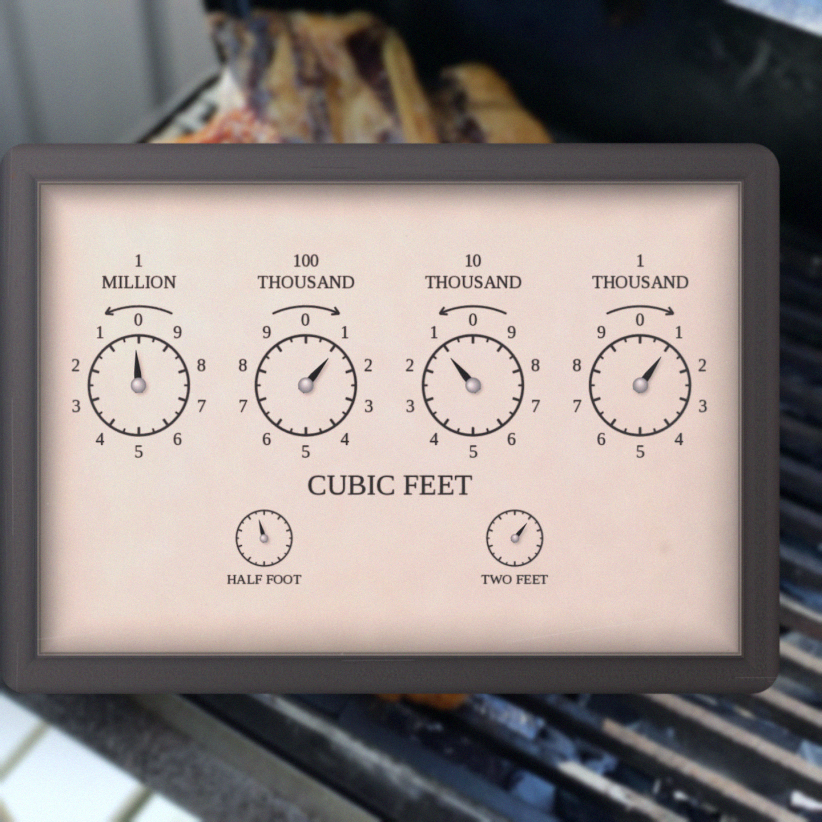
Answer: 11100ft³
